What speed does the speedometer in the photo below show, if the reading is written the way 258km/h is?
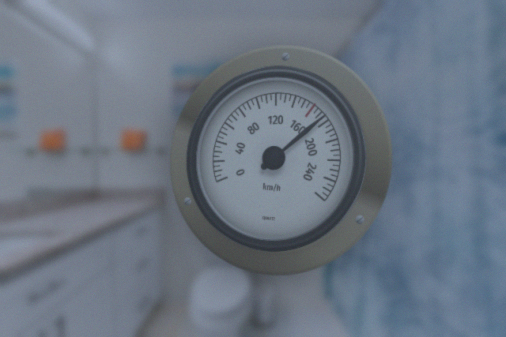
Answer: 175km/h
